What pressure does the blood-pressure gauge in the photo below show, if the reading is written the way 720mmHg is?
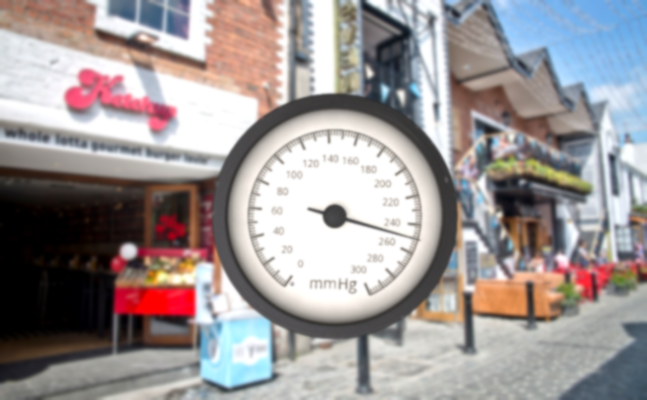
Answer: 250mmHg
